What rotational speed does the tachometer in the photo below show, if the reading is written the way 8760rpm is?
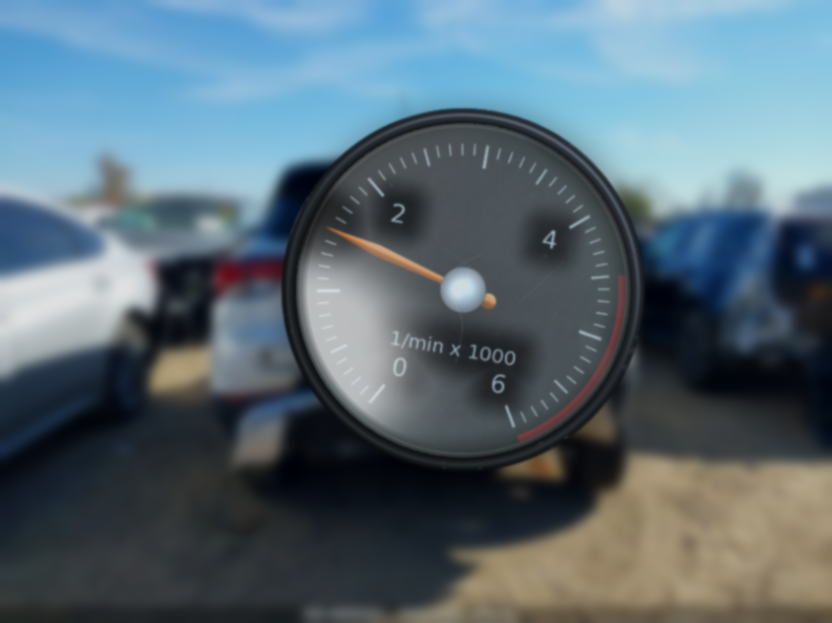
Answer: 1500rpm
